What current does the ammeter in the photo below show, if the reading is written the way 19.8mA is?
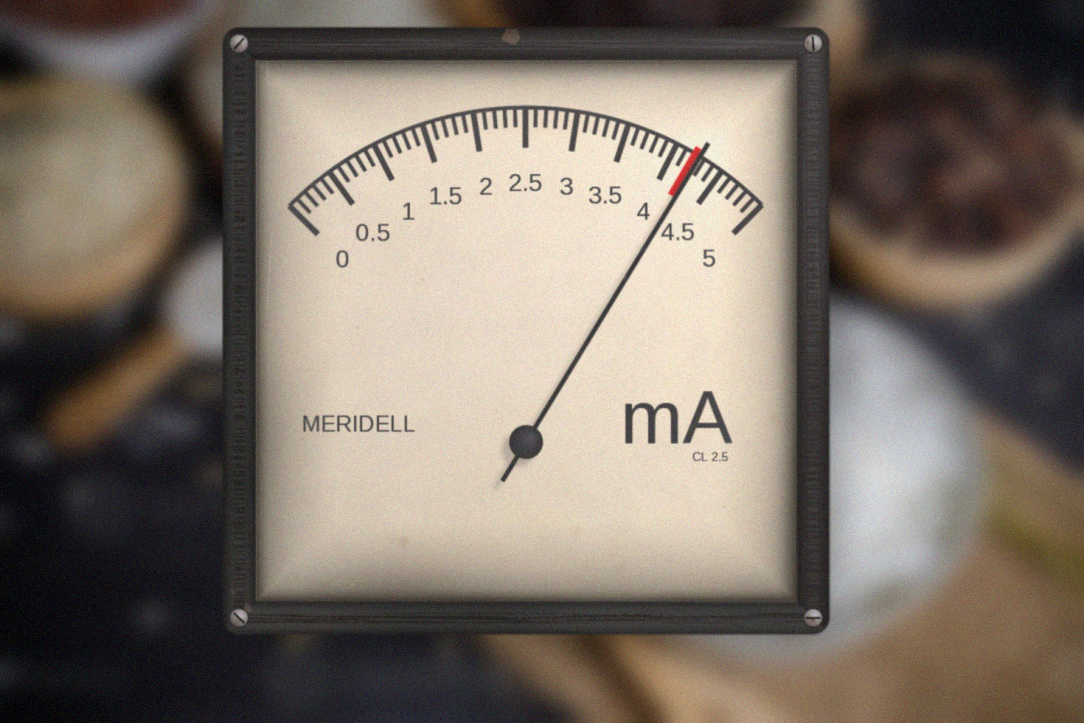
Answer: 4.25mA
